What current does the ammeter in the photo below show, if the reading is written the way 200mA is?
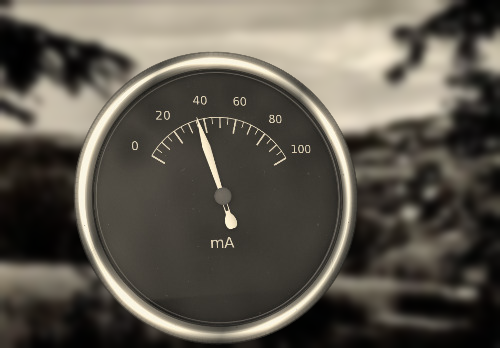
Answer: 35mA
